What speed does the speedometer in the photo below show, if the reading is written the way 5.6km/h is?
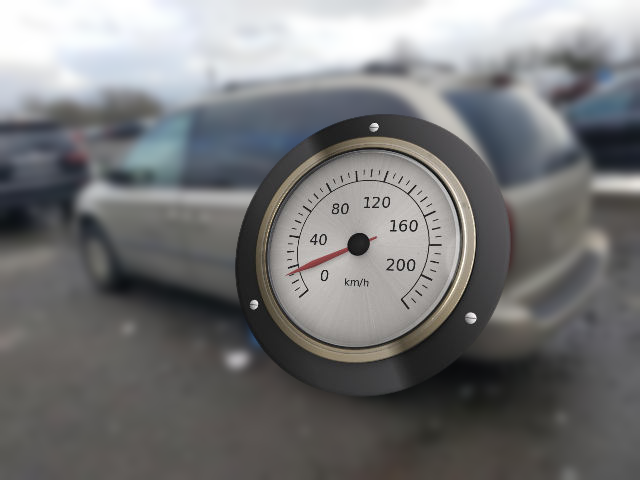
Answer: 15km/h
